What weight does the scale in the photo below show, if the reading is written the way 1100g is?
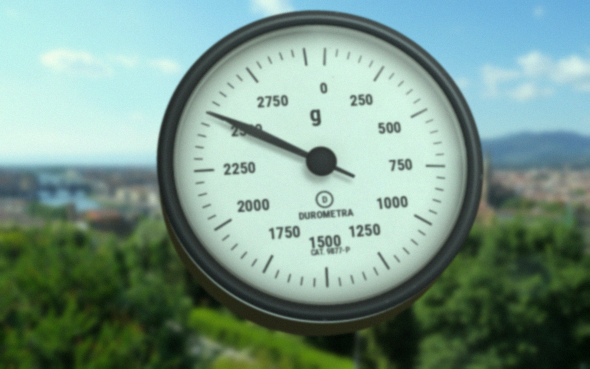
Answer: 2500g
